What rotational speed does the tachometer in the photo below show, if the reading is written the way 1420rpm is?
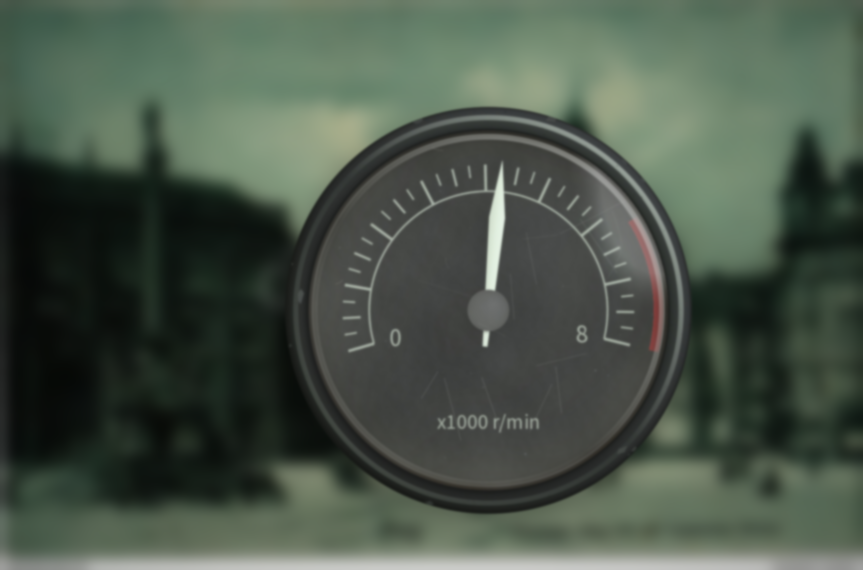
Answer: 4250rpm
